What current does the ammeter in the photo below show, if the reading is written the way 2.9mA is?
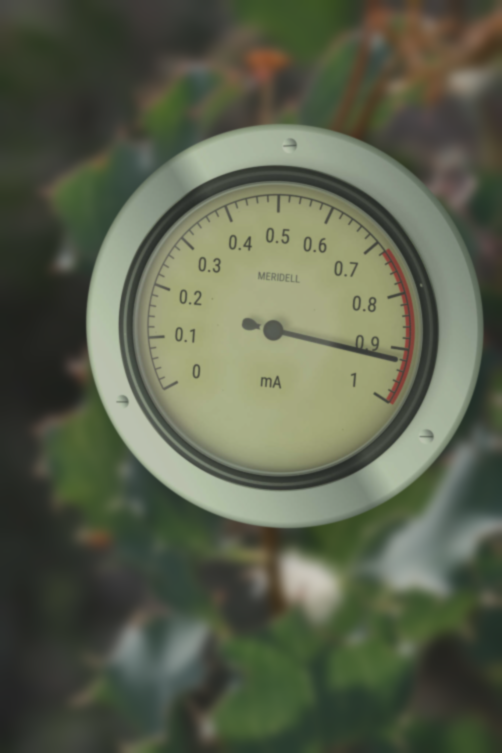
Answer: 0.92mA
